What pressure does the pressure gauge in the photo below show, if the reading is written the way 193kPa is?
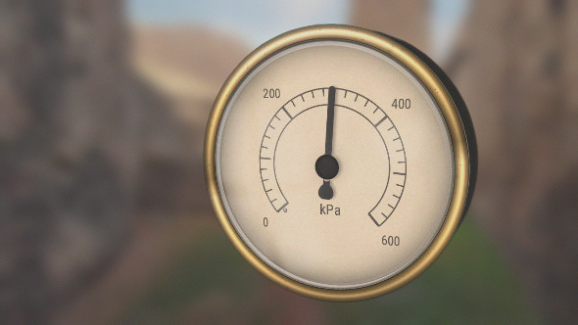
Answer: 300kPa
